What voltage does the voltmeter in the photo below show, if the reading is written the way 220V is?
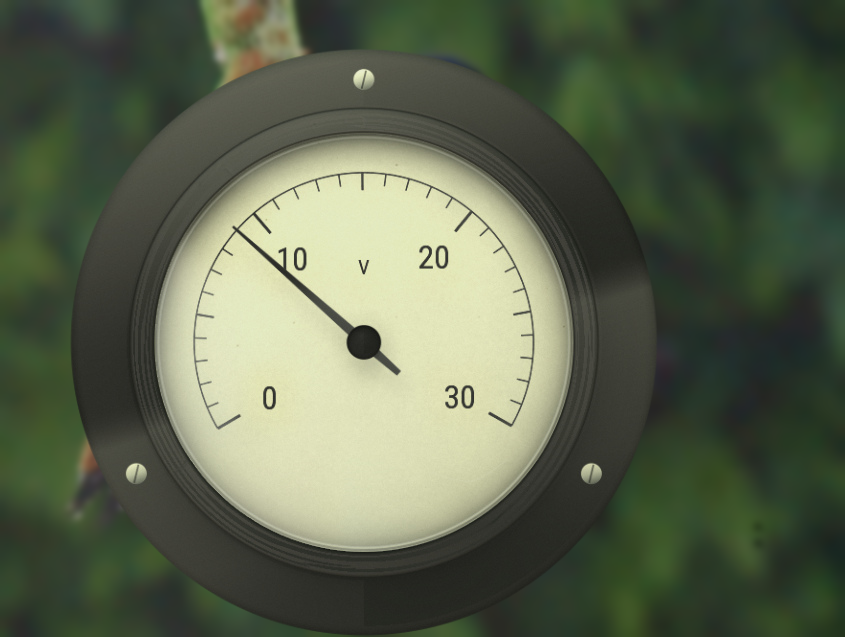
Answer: 9V
